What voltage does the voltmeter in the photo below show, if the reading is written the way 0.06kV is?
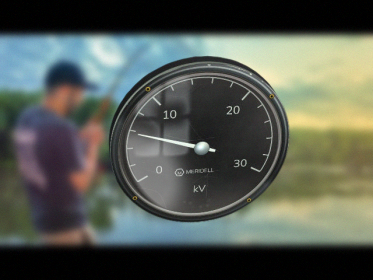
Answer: 6kV
